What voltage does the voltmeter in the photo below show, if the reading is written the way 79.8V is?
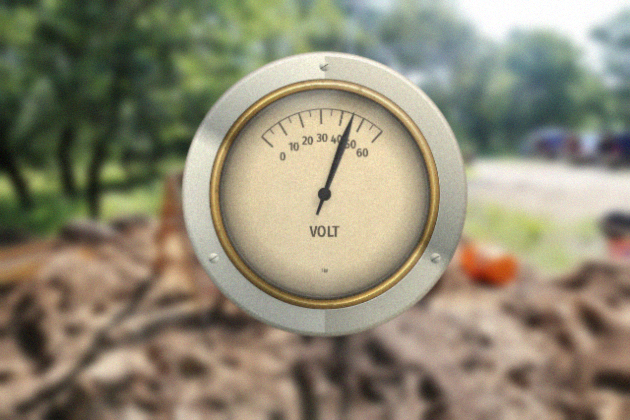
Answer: 45V
